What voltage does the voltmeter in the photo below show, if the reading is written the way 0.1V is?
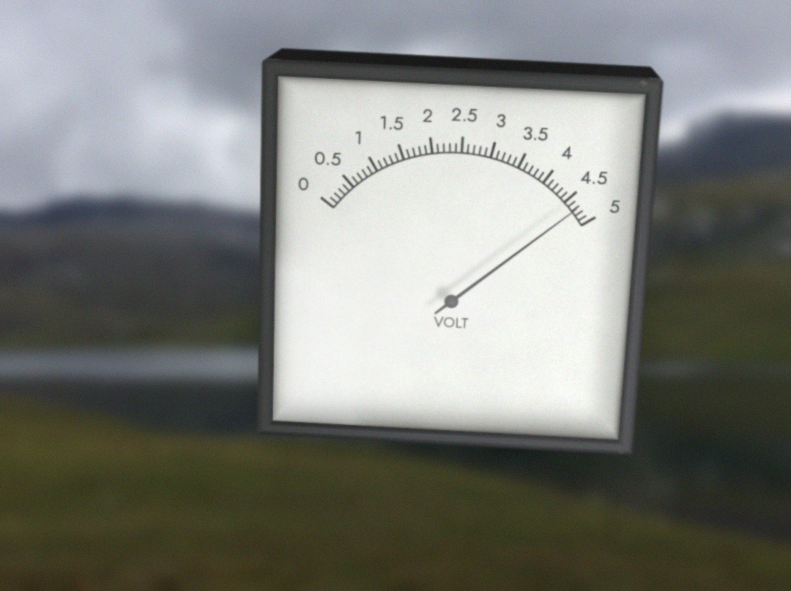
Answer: 4.7V
